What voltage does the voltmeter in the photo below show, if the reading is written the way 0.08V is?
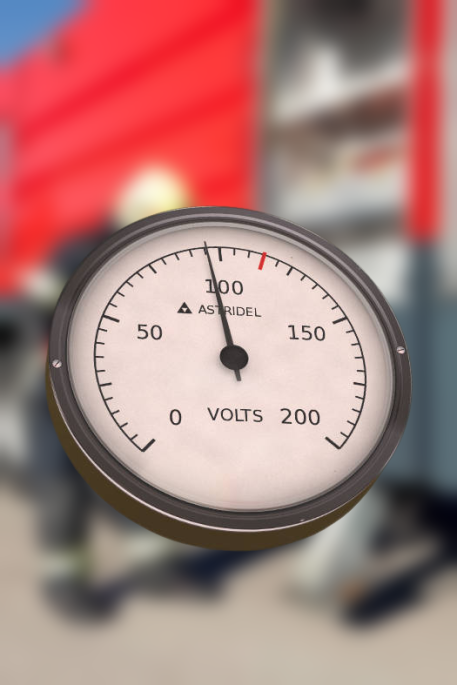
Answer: 95V
